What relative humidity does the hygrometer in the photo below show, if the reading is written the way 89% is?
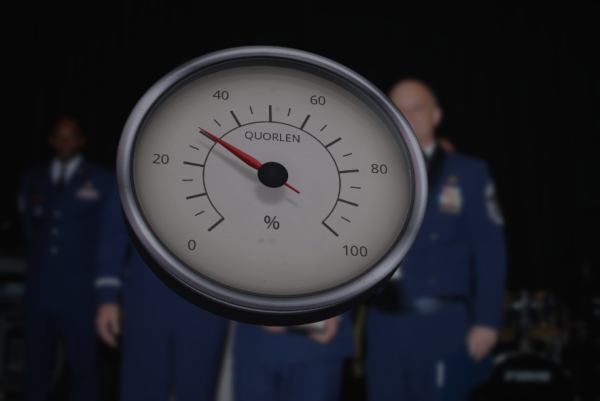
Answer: 30%
